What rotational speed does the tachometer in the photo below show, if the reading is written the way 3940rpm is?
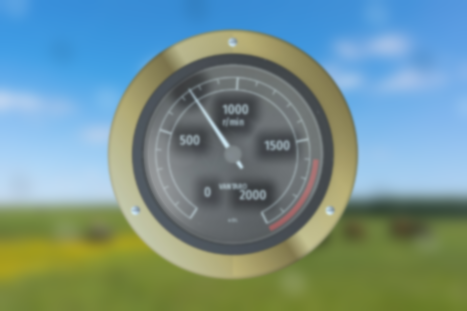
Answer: 750rpm
